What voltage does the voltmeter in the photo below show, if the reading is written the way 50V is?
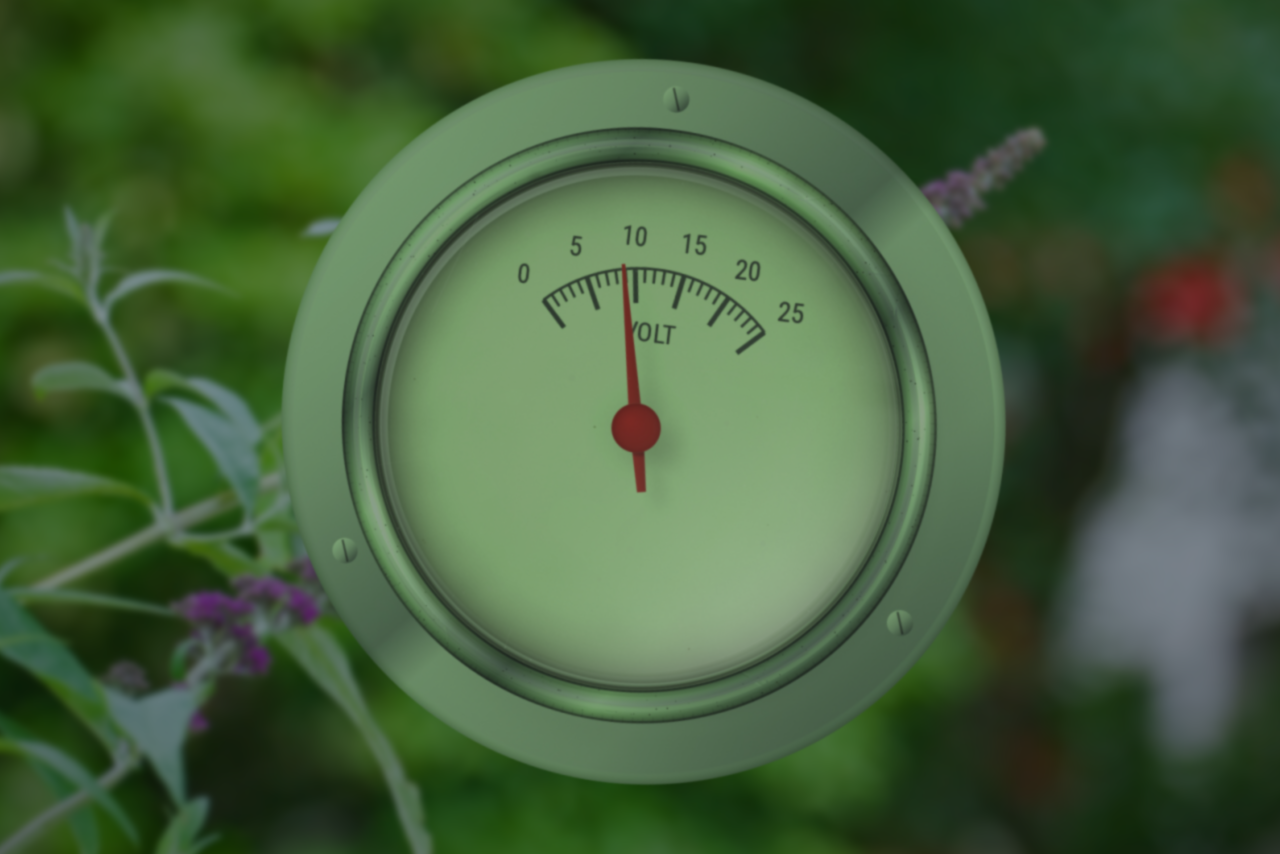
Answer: 9V
